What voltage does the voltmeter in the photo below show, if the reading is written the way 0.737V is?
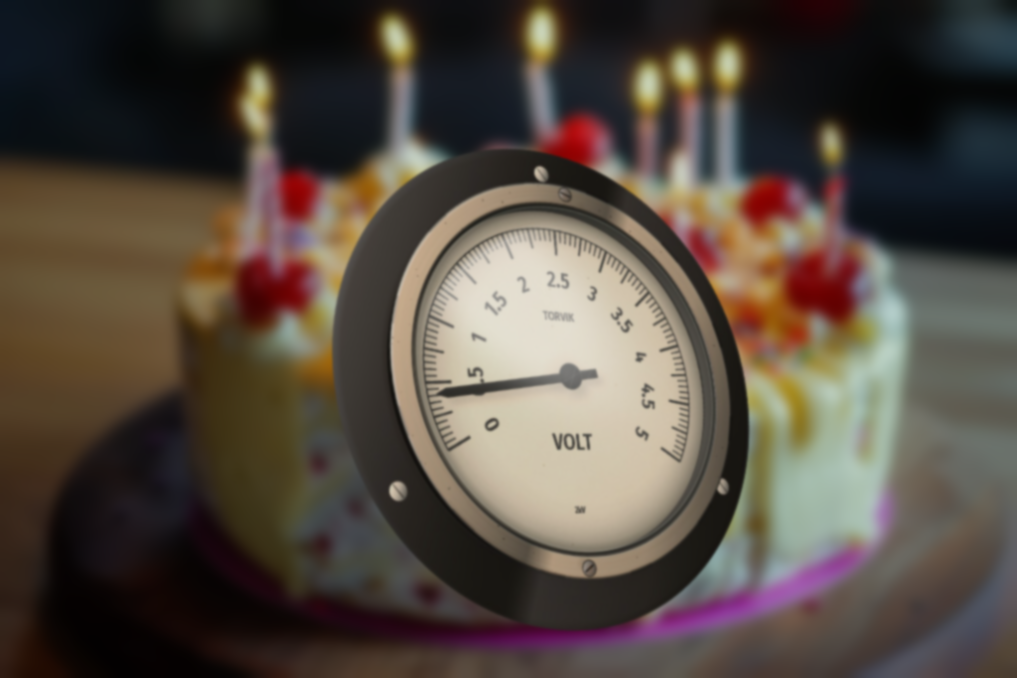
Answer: 0.4V
